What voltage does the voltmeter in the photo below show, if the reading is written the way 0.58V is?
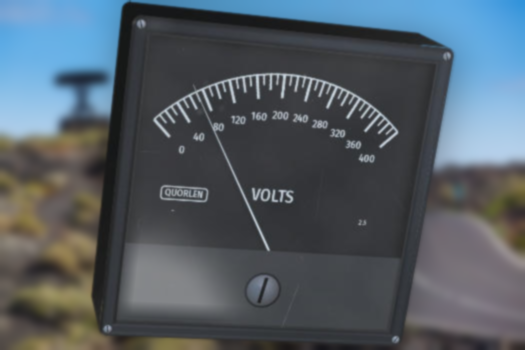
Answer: 70V
